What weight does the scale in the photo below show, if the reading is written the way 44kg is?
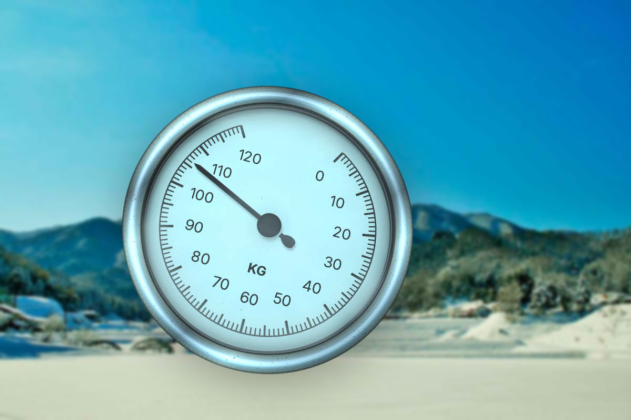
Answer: 106kg
